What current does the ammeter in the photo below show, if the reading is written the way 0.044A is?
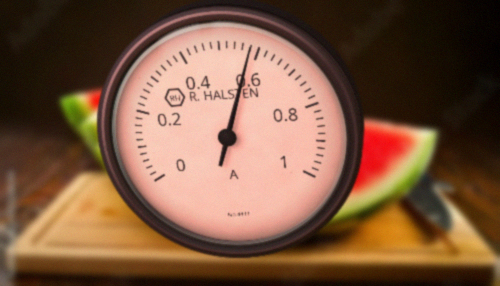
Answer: 0.58A
